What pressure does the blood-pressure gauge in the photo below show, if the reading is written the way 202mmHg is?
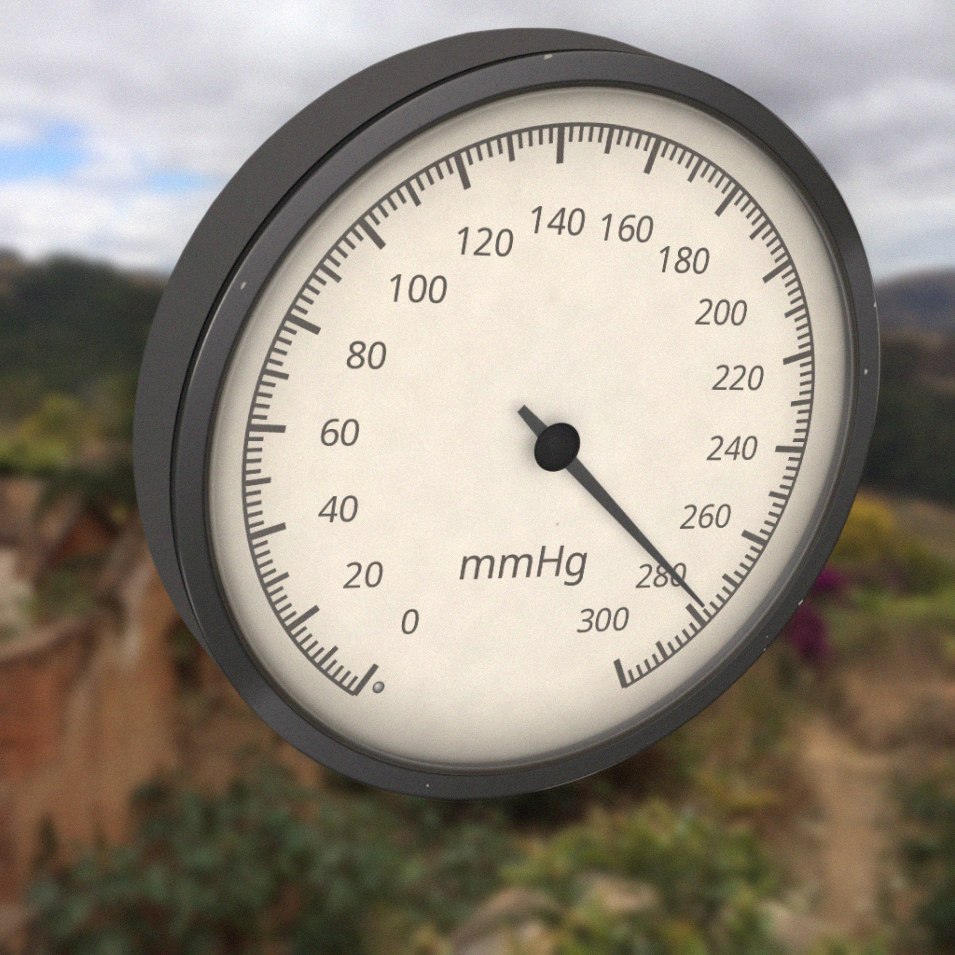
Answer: 278mmHg
